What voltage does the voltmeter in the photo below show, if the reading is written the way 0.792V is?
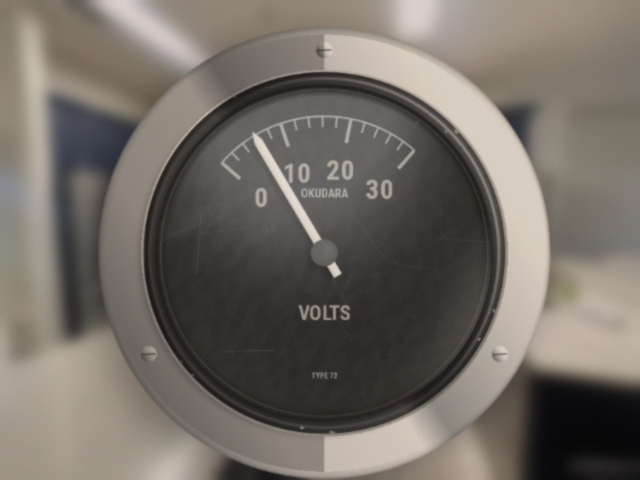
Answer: 6V
